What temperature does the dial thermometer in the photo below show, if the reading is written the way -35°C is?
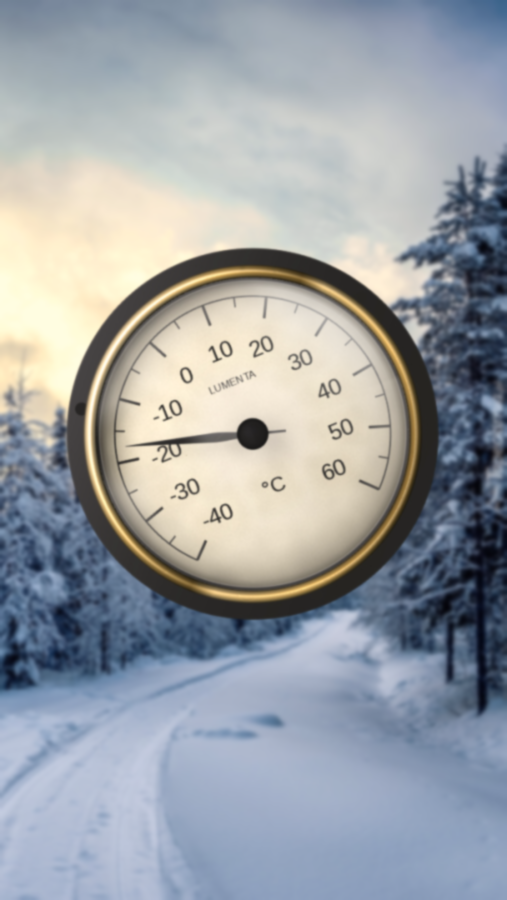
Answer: -17.5°C
